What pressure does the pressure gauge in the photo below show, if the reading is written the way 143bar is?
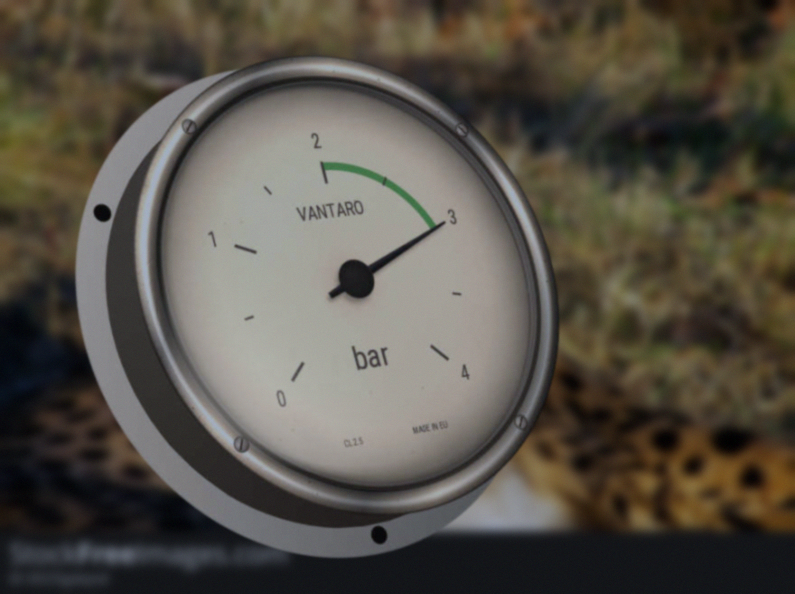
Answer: 3bar
